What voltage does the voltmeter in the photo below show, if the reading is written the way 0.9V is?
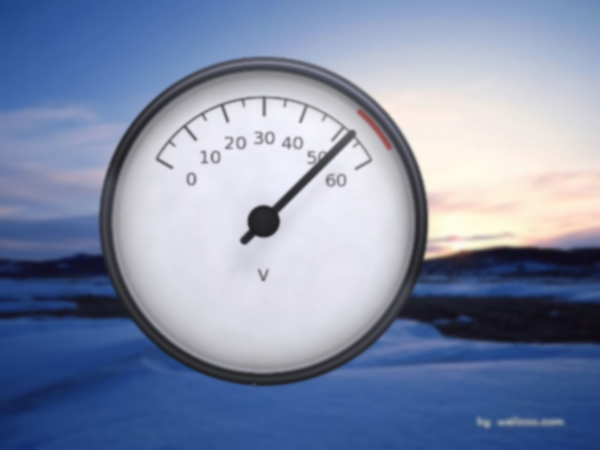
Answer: 52.5V
